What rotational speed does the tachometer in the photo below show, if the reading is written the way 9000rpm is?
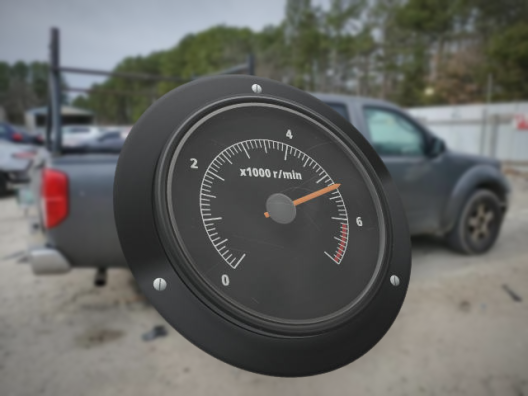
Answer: 5300rpm
